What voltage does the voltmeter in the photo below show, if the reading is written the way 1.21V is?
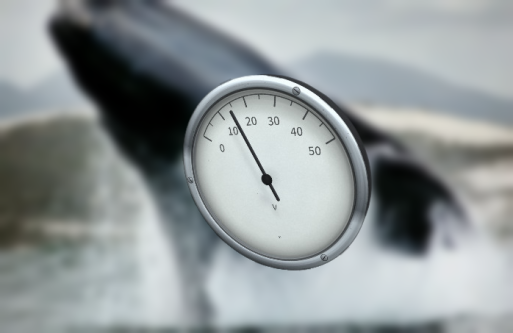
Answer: 15V
